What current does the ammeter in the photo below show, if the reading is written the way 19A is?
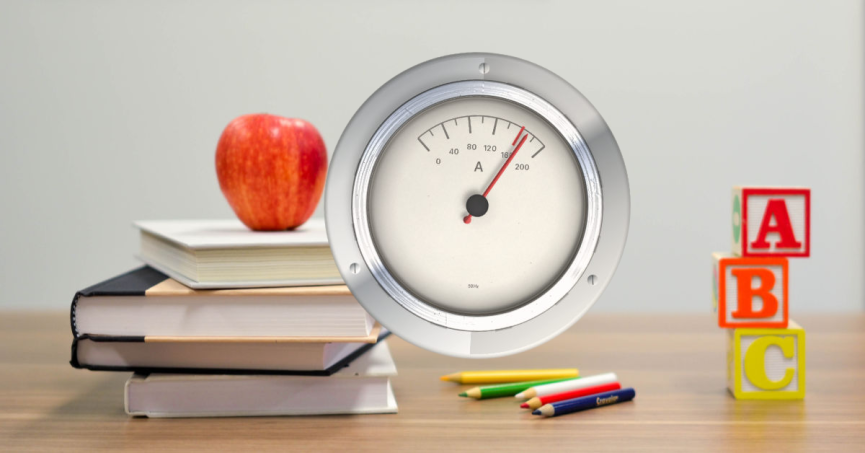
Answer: 170A
